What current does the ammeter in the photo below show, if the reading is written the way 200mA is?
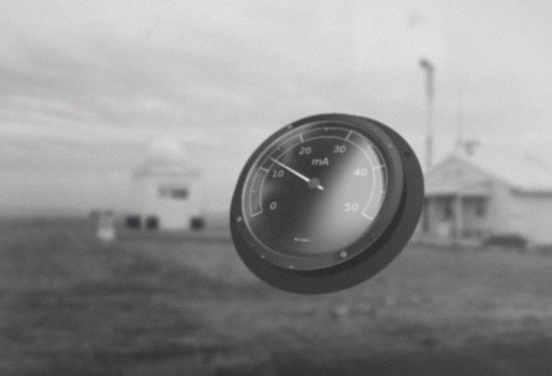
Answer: 12.5mA
